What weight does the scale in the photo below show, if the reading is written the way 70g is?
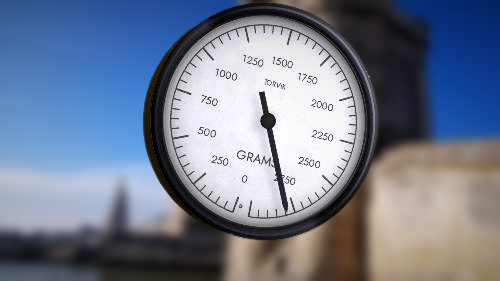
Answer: 2800g
